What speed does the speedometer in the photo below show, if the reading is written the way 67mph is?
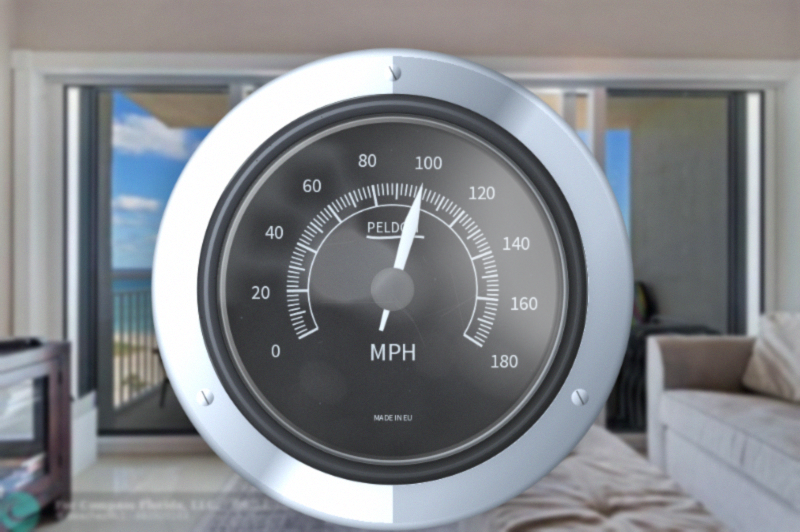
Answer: 100mph
